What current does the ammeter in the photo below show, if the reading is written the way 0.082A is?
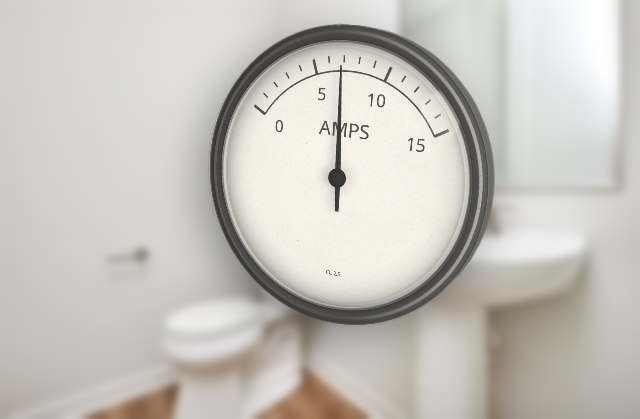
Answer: 7A
